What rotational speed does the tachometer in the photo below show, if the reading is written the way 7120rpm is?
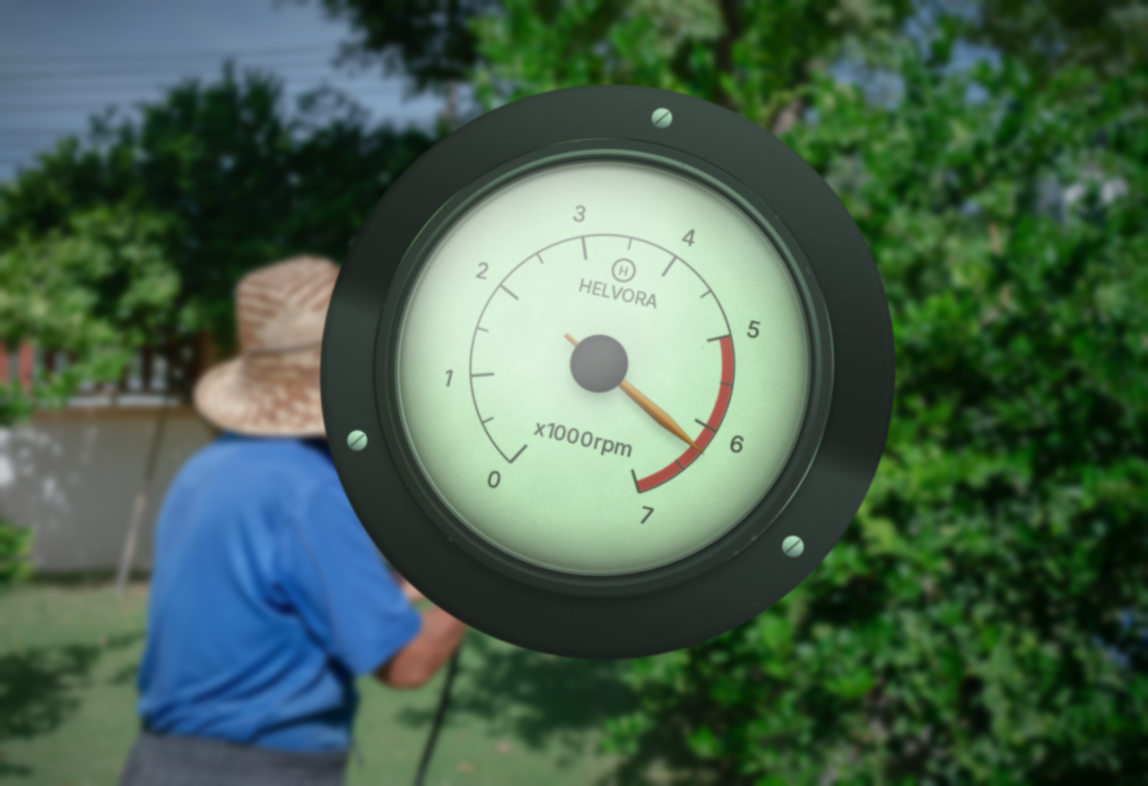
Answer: 6250rpm
